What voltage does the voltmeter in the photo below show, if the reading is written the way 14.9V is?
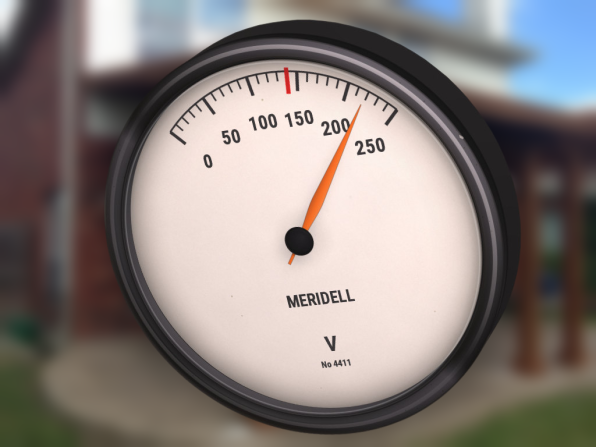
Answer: 220V
